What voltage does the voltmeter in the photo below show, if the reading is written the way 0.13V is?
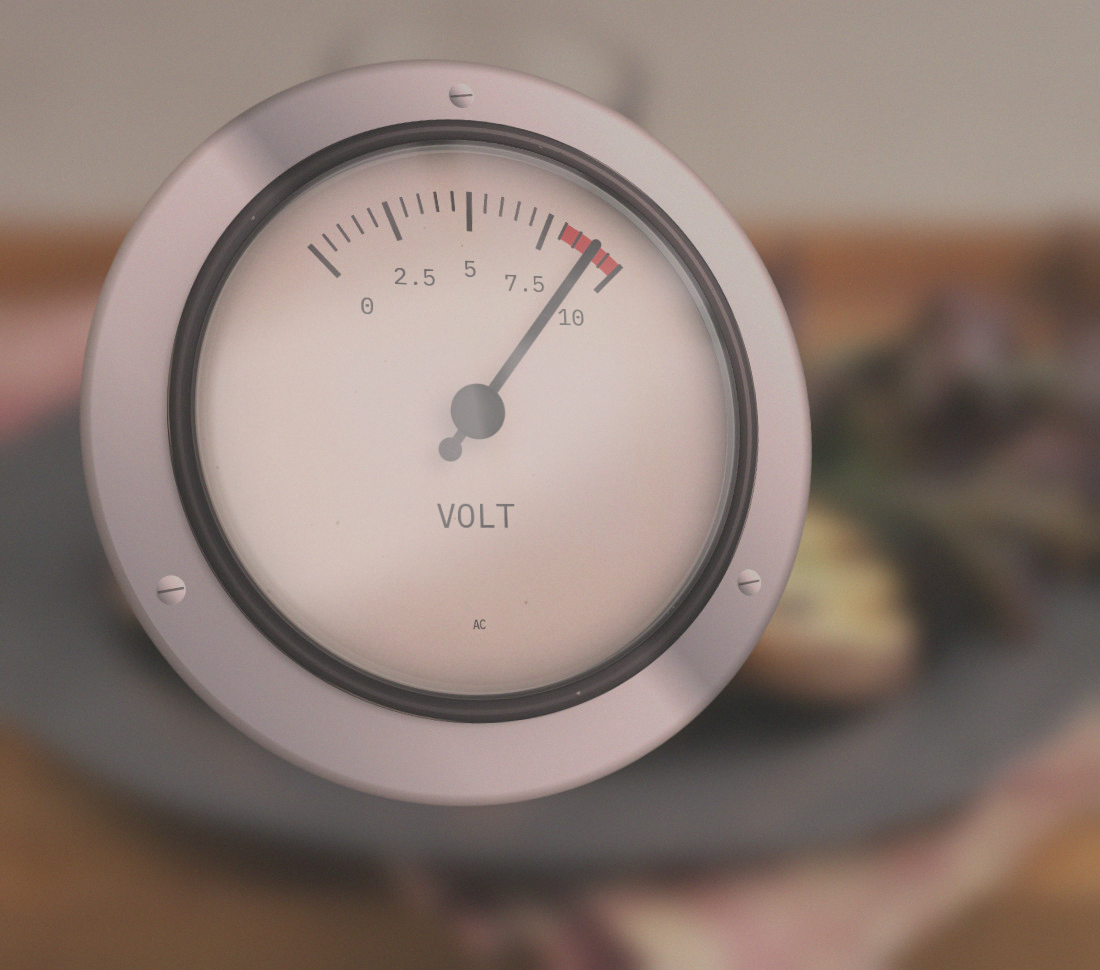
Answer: 9V
